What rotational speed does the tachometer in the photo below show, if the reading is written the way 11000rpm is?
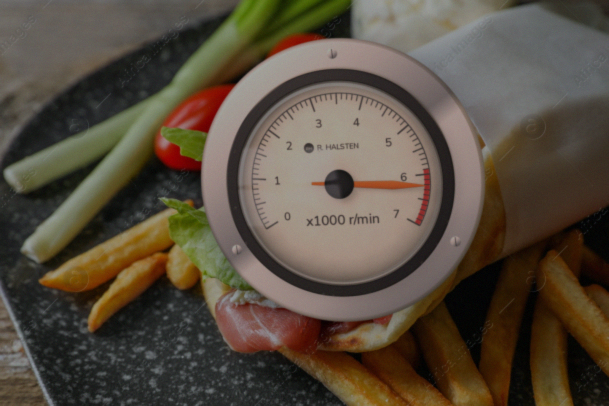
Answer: 6200rpm
